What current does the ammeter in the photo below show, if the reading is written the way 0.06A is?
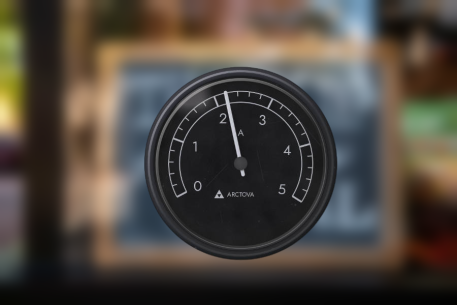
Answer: 2.2A
